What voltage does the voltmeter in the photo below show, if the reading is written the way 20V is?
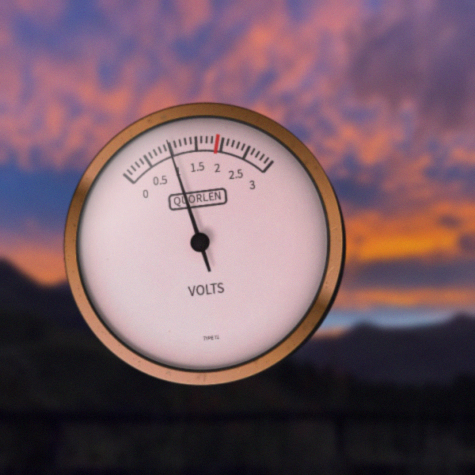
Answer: 1V
